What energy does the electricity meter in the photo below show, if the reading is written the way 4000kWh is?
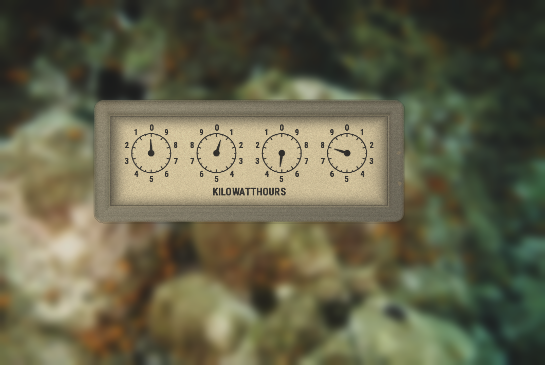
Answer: 48kWh
